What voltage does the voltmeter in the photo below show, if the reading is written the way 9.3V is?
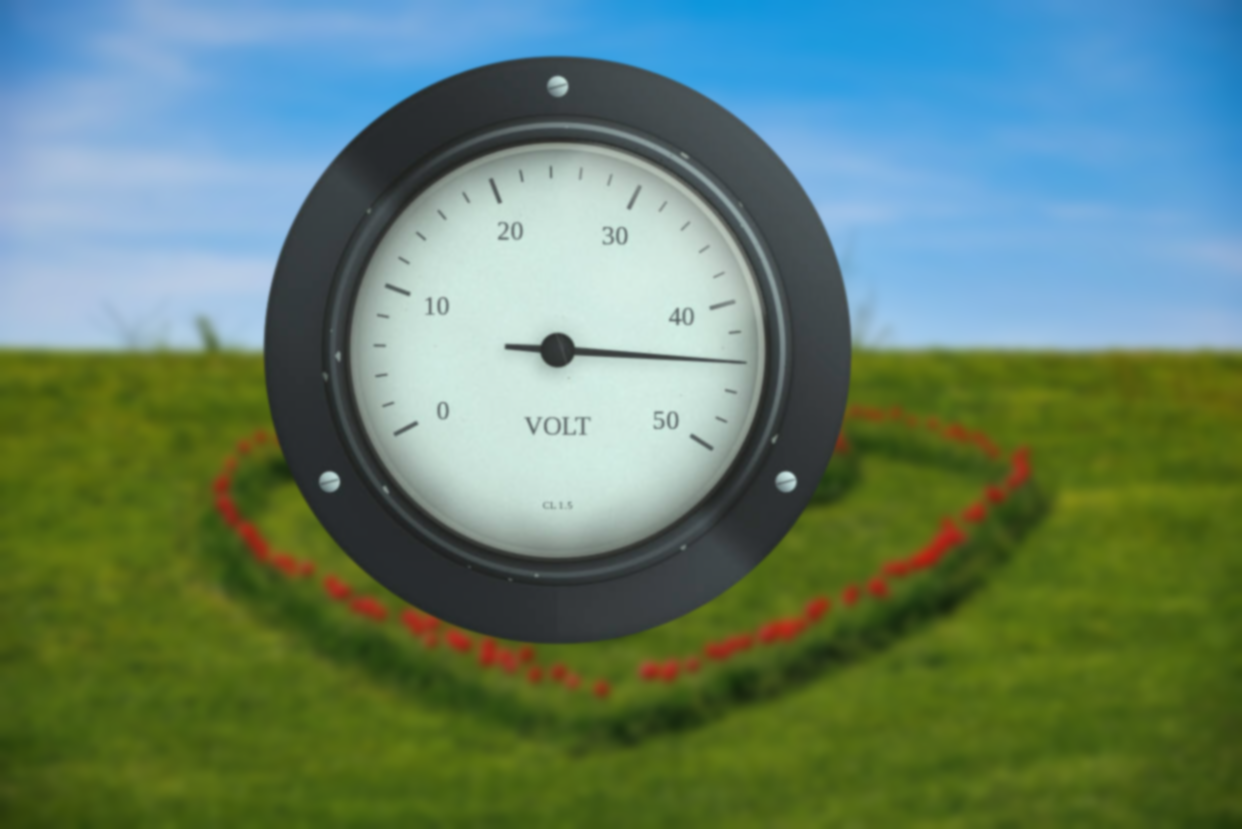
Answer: 44V
